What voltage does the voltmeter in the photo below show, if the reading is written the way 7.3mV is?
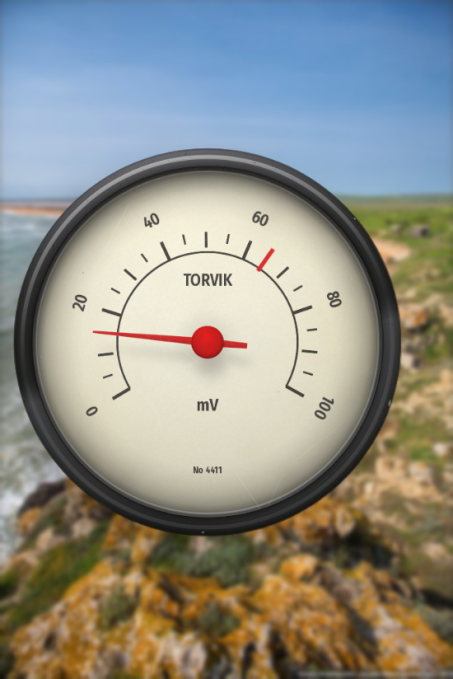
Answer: 15mV
